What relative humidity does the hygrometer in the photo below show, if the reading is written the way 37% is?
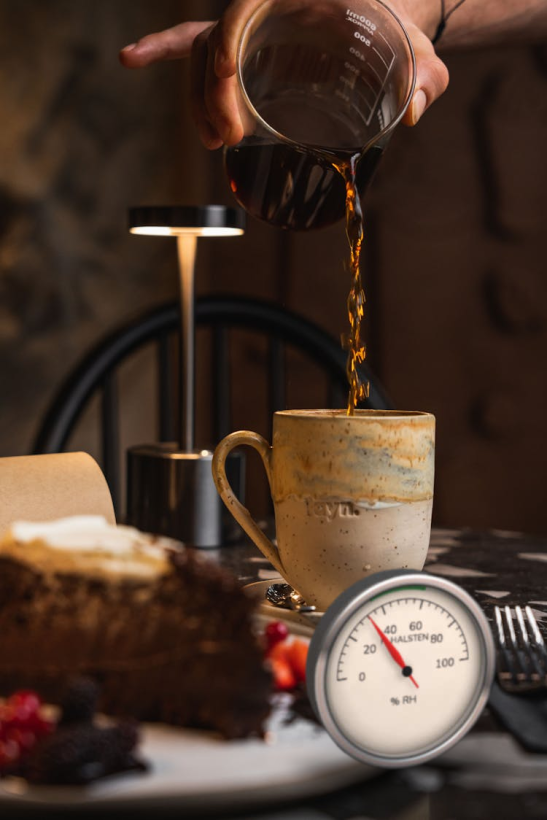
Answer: 32%
